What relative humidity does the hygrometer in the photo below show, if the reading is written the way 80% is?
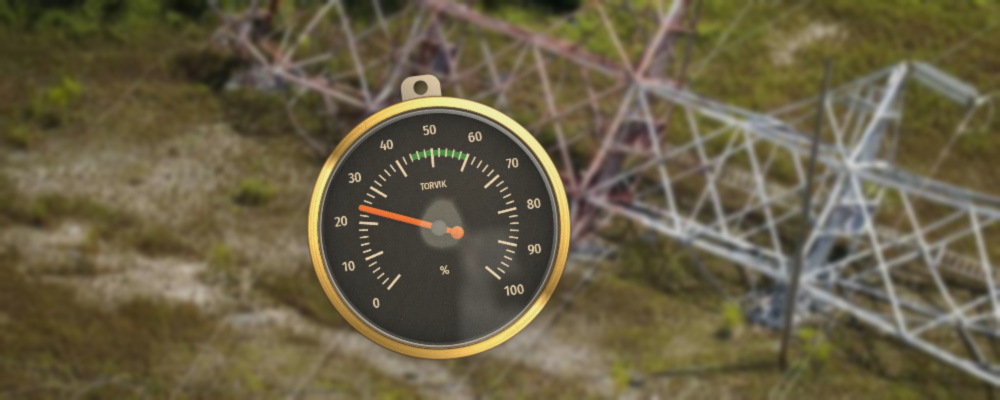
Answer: 24%
